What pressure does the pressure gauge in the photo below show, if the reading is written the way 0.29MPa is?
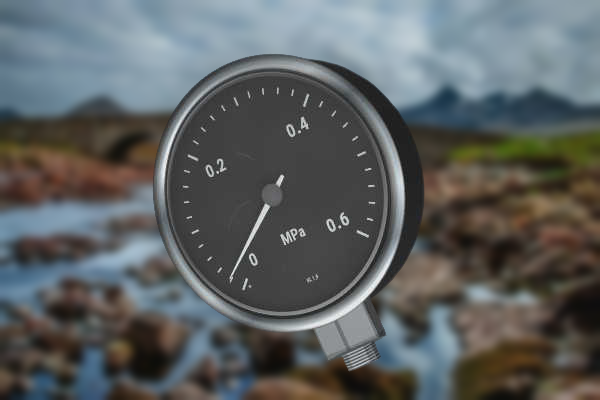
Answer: 0.02MPa
